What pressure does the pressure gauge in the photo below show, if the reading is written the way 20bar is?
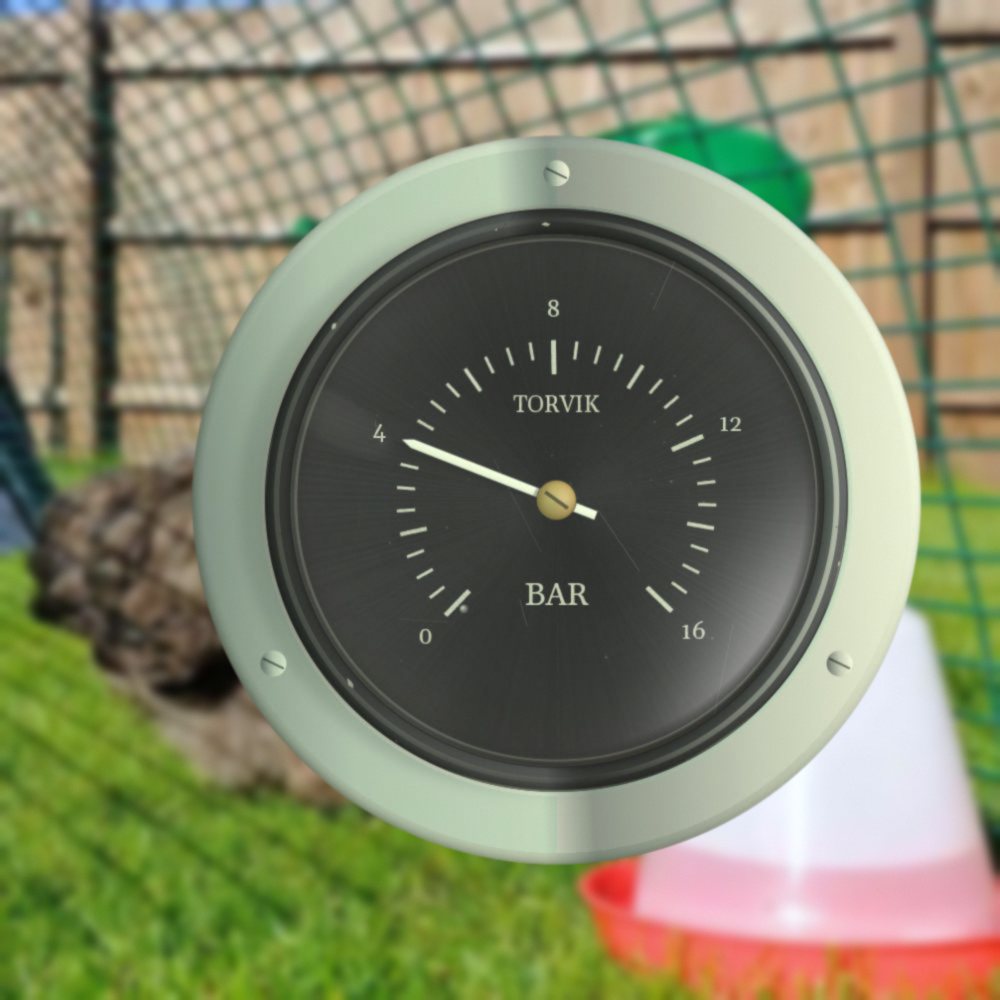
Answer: 4bar
